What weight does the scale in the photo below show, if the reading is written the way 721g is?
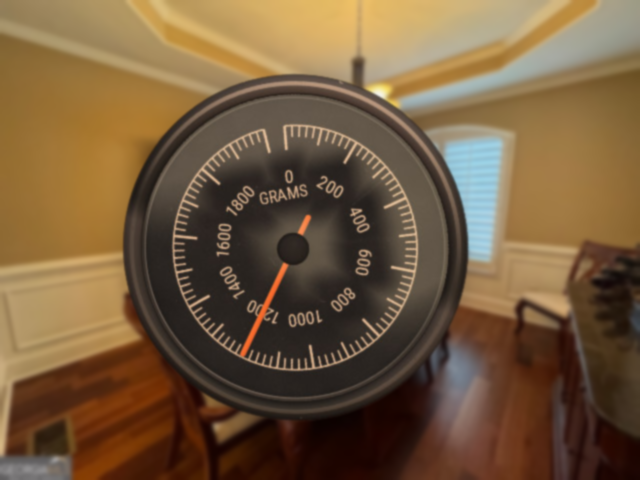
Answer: 1200g
